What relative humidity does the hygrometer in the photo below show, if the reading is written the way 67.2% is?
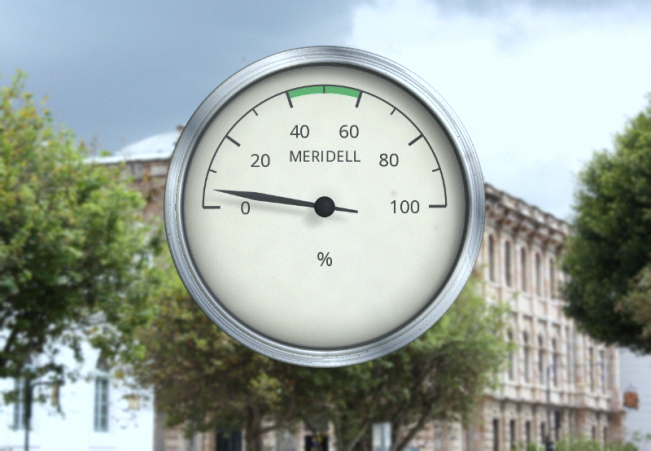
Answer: 5%
